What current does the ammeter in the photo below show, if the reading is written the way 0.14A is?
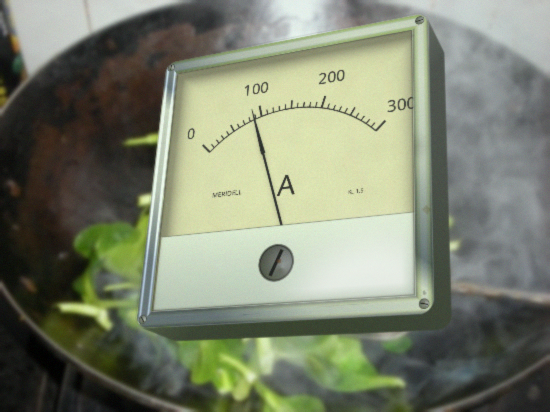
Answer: 90A
